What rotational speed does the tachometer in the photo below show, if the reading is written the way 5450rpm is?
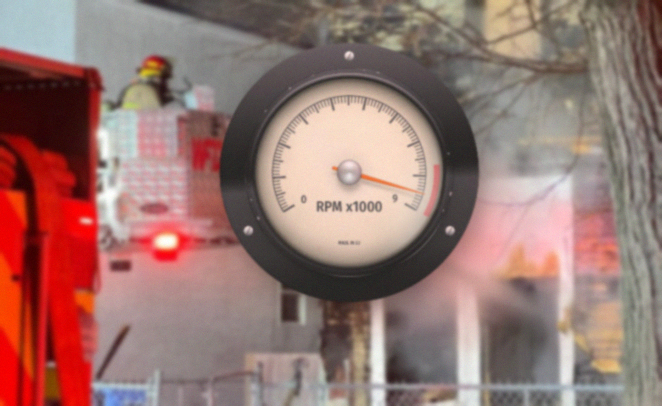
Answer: 8500rpm
